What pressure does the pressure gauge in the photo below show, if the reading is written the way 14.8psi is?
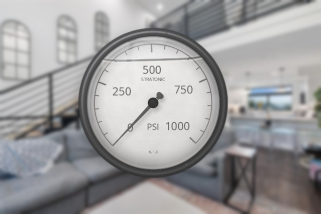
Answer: 0psi
